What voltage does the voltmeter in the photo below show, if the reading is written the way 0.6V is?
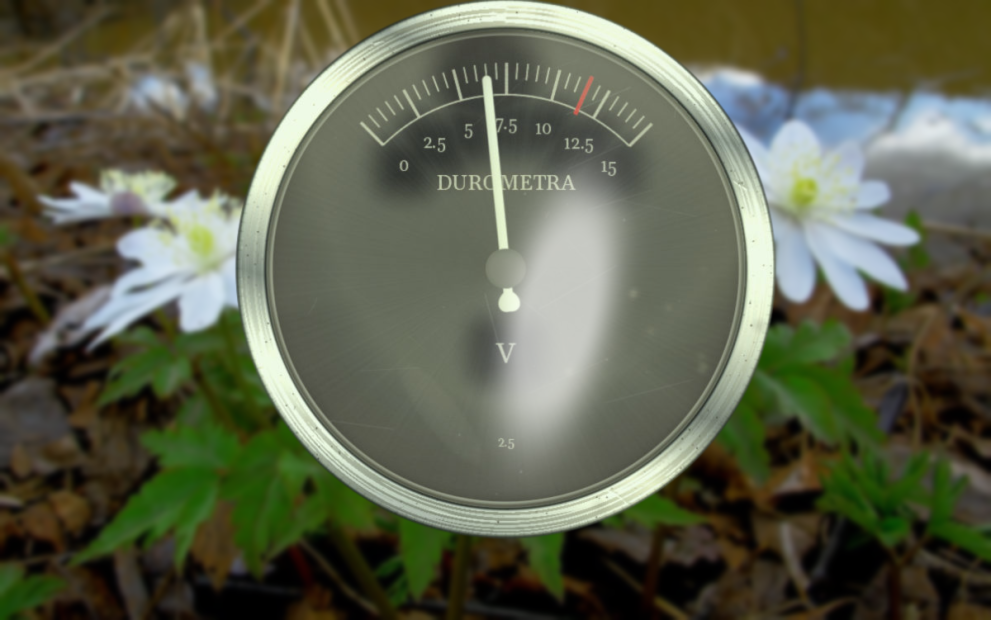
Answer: 6.5V
